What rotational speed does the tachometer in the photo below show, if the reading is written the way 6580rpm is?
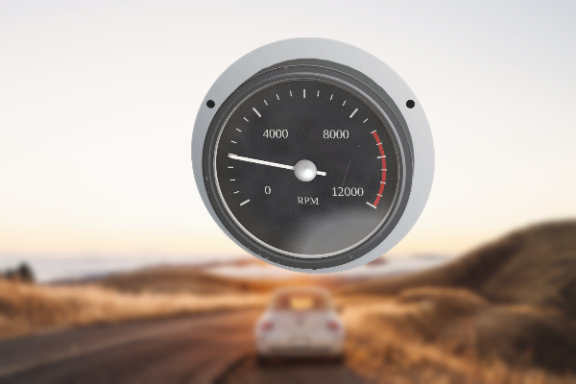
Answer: 2000rpm
